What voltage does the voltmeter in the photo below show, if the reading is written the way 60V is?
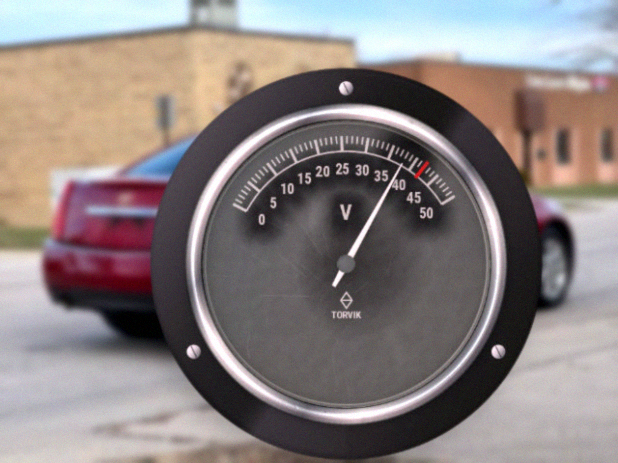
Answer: 38V
